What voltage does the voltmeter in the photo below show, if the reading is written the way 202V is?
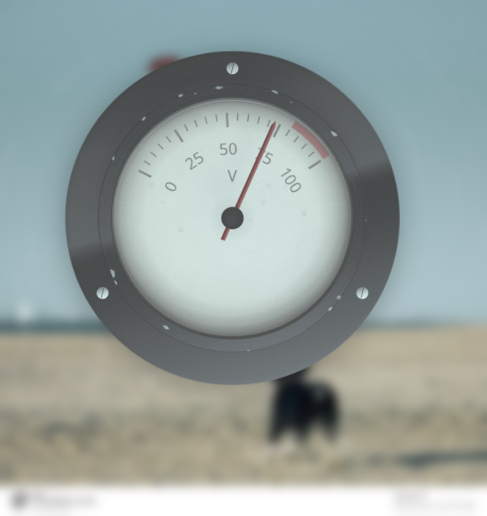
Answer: 72.5V
